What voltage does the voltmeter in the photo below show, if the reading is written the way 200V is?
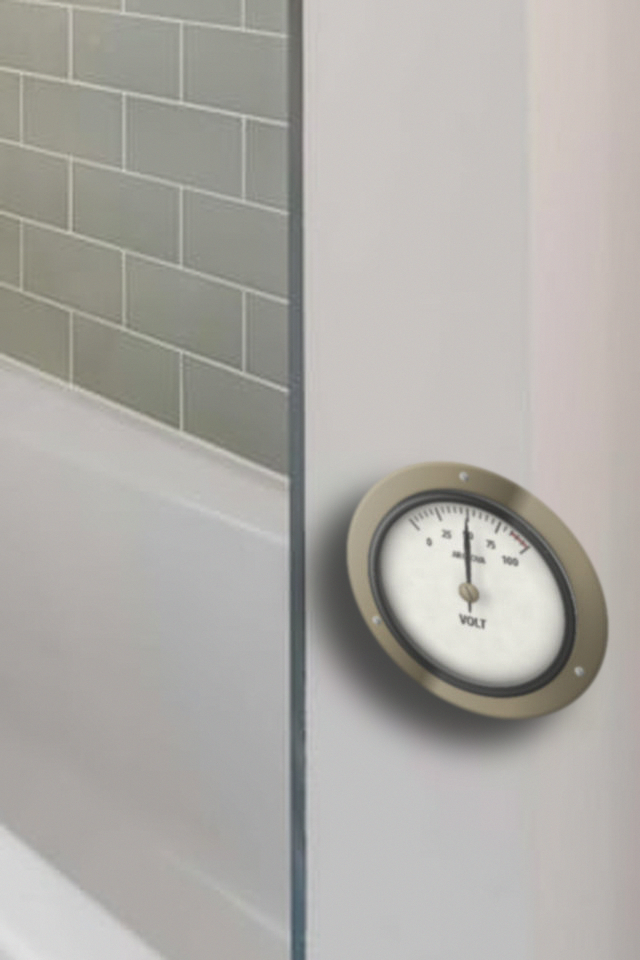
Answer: 50V
